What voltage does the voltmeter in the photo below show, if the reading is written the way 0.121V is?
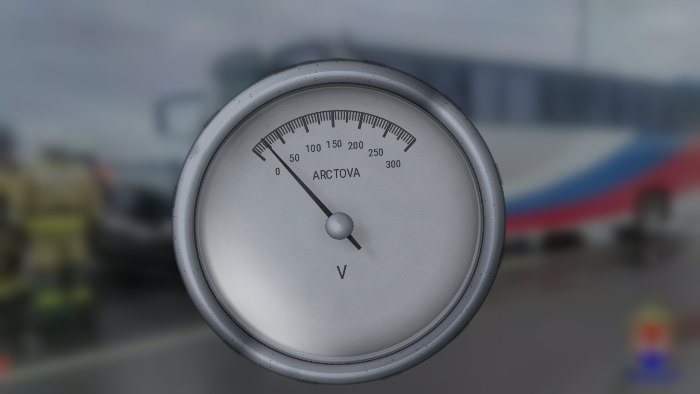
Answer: 25V
